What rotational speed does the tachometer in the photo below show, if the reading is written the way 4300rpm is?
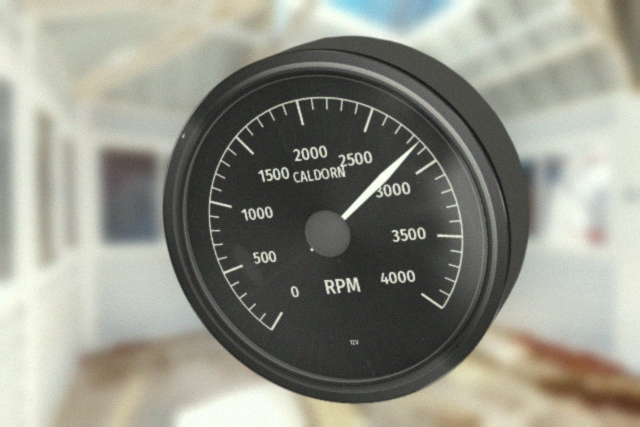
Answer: 2850rpm
